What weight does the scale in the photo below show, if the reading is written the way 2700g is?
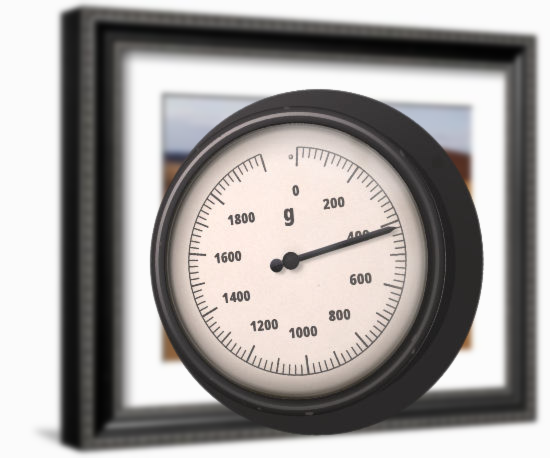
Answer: 420g
